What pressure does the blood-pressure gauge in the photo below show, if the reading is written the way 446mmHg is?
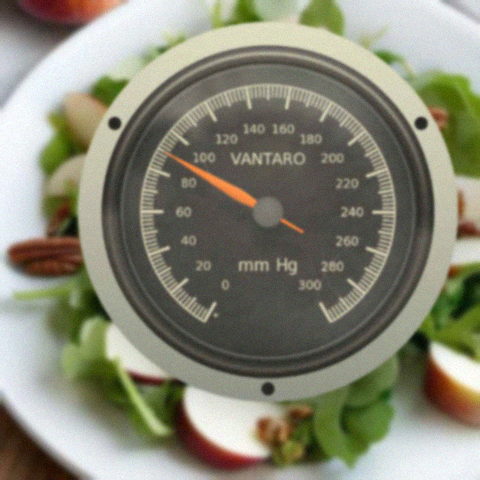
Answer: 90mmHg
